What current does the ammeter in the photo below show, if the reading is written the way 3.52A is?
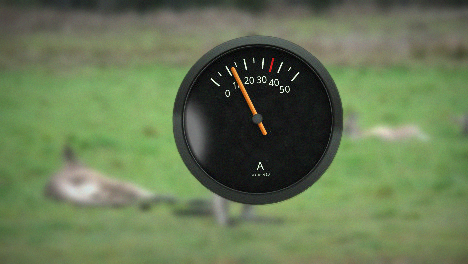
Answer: 12.5A
